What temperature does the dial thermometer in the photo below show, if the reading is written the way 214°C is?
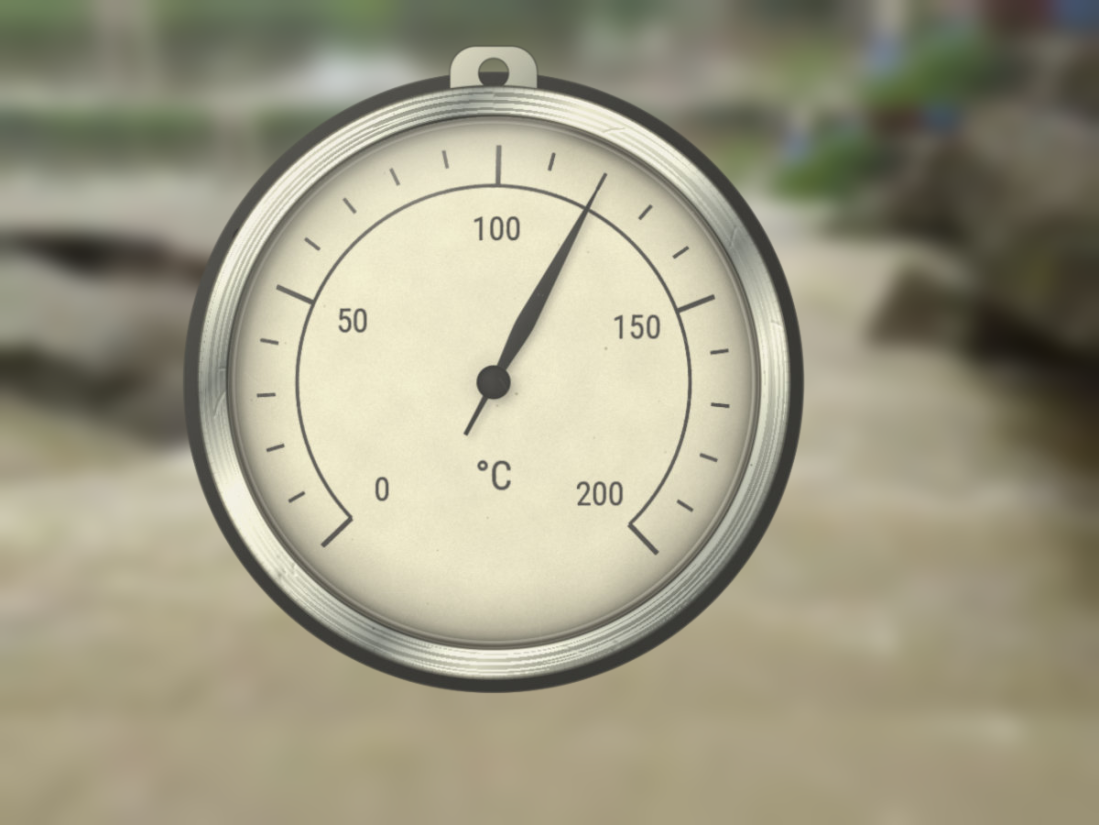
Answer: 120°C
